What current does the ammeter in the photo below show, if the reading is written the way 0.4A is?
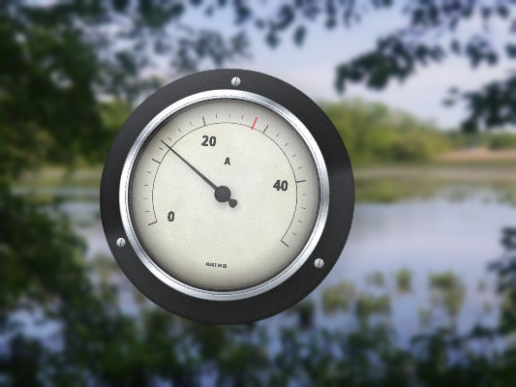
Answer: 13A
